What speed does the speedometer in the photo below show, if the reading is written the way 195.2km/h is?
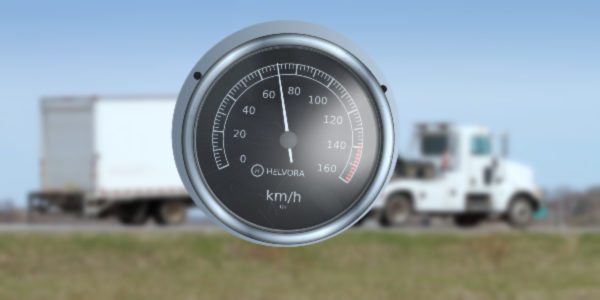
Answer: 70km/h
